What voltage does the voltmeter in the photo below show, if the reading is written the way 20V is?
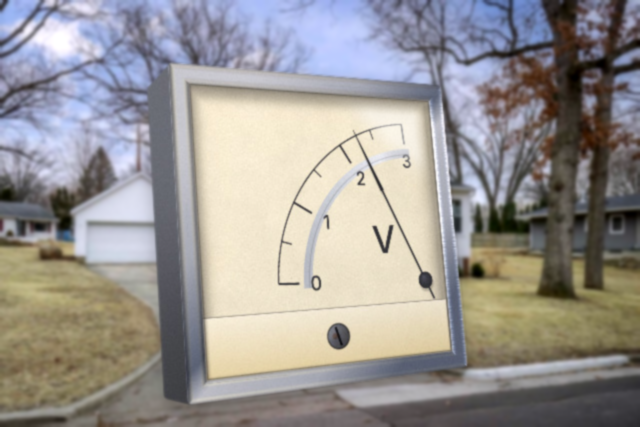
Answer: 2.25V
